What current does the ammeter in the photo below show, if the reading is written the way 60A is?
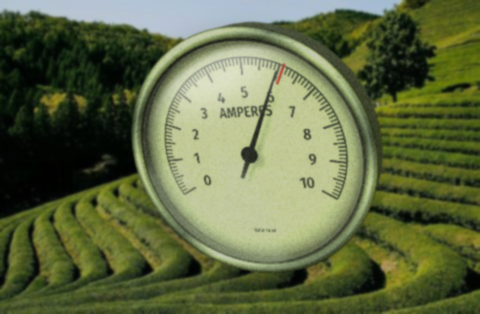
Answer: 6A
